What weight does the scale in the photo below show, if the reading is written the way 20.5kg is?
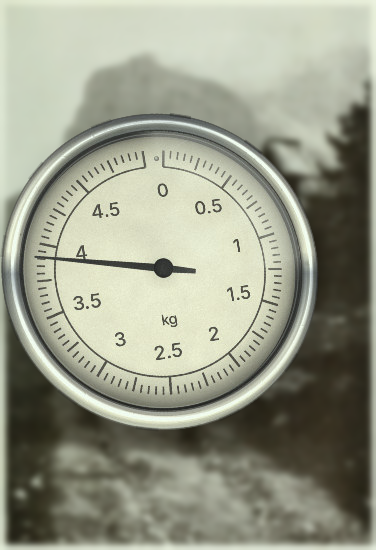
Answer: 3.9kg
